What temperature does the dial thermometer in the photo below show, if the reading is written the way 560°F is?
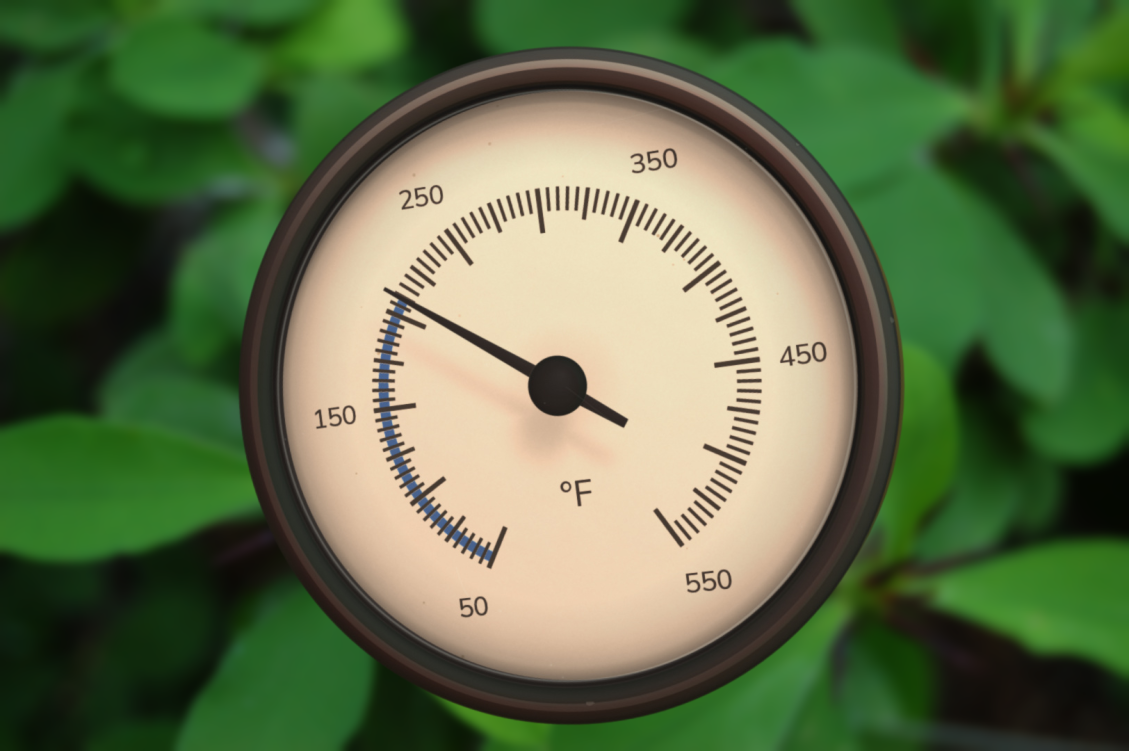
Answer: 210°F
